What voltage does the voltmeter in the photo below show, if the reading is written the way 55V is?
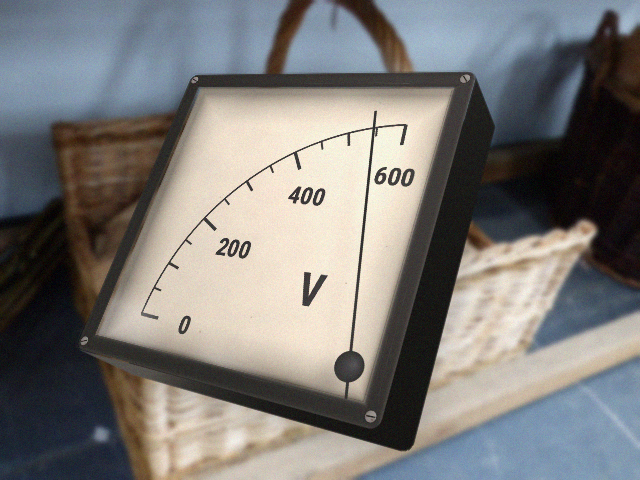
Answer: 550V
